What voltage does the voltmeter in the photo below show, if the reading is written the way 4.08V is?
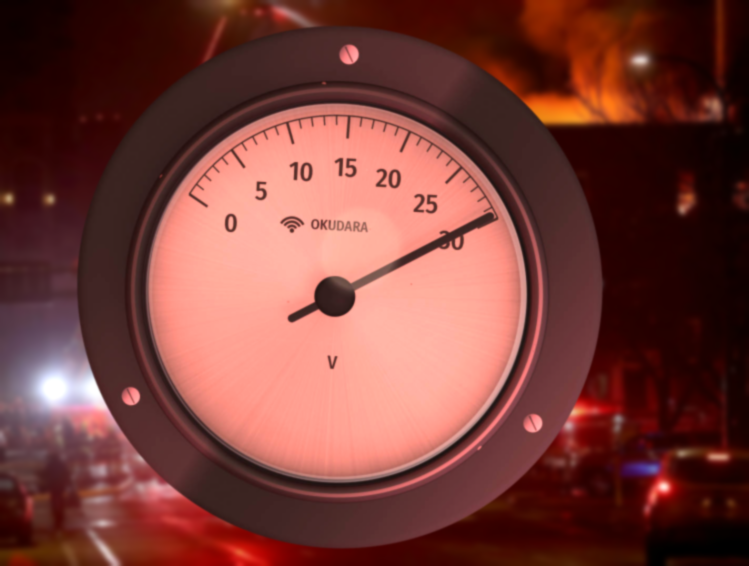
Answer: 29.5V
